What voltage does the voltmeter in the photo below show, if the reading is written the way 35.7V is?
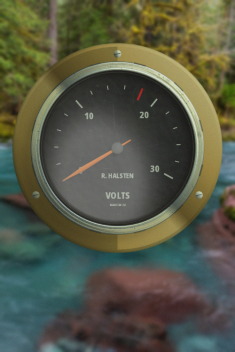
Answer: 0V
